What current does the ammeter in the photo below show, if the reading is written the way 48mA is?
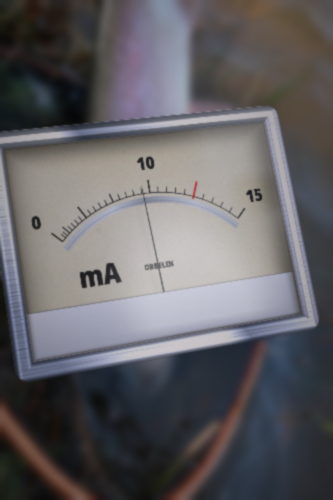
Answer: 9.5mA
